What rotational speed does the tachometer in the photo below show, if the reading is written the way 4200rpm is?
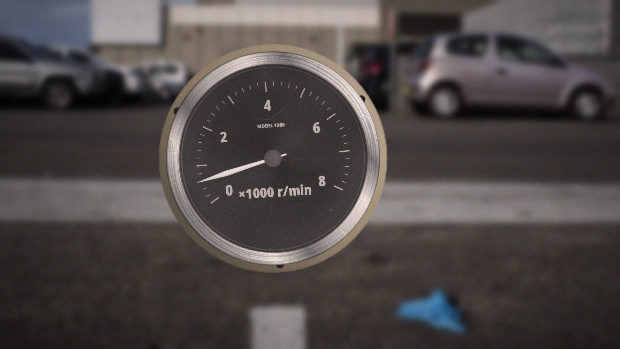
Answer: 600rpm
